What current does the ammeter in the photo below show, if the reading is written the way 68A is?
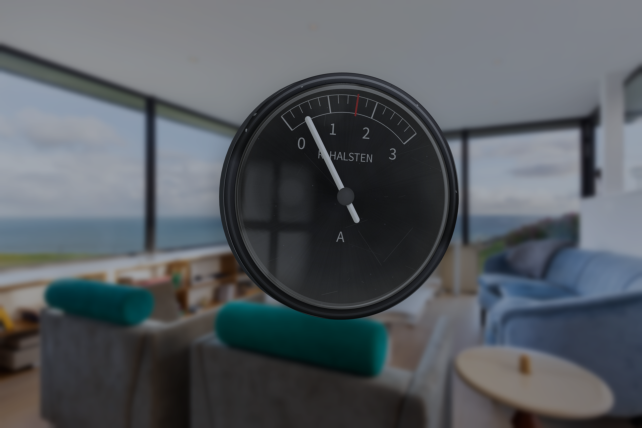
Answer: 0.4A
